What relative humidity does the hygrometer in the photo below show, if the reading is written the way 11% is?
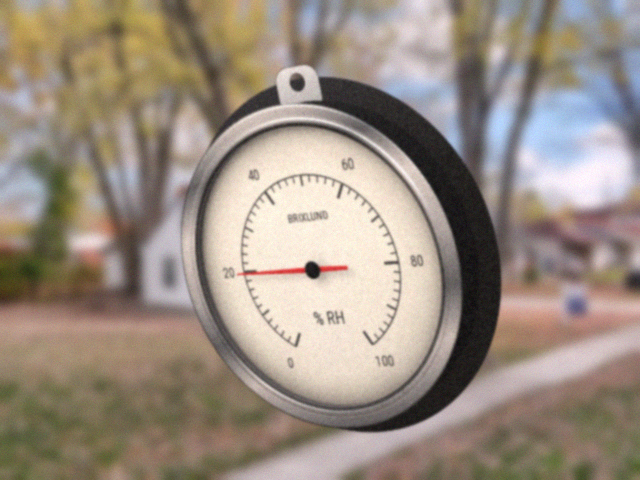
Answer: 20%
